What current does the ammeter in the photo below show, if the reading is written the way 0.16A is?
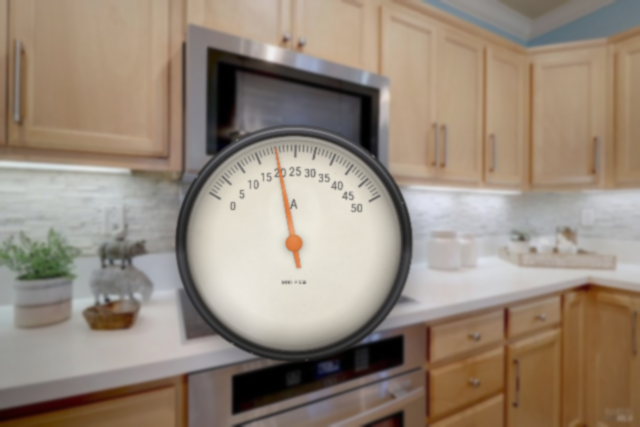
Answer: 20A
